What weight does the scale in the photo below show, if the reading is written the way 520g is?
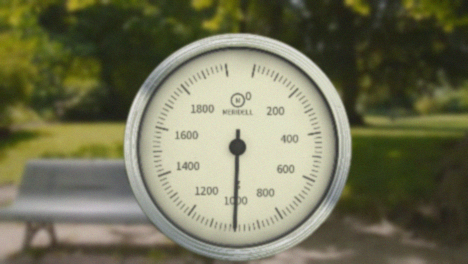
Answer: 1000g
